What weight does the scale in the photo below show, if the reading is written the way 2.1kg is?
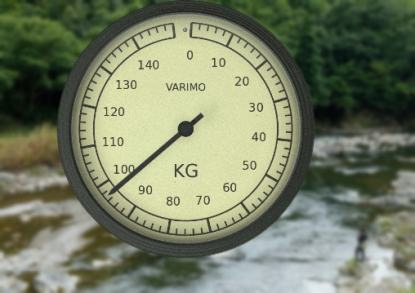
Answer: 97kg
